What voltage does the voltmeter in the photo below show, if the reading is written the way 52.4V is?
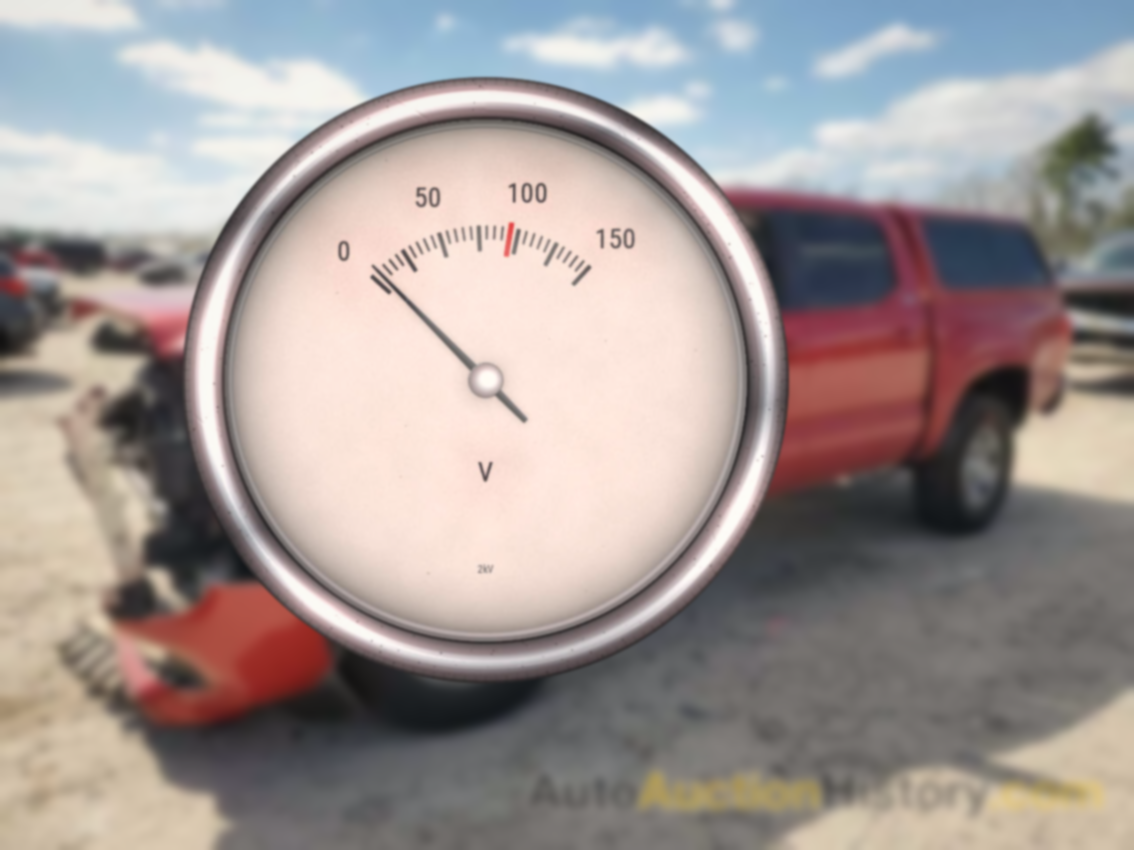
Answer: 5V
